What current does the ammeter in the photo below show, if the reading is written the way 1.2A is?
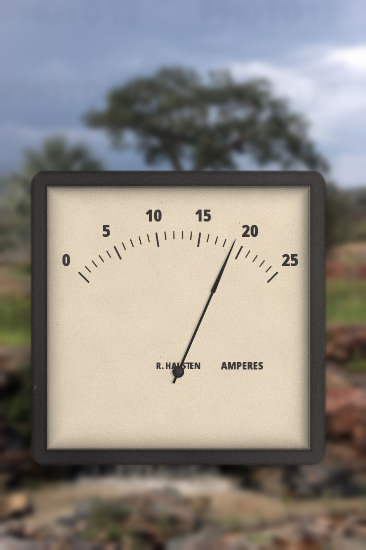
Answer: 19A
